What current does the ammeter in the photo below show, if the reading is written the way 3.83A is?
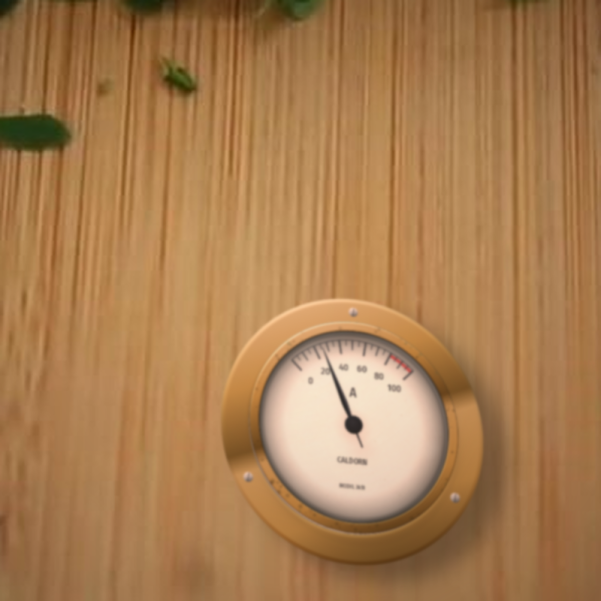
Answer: 25A
